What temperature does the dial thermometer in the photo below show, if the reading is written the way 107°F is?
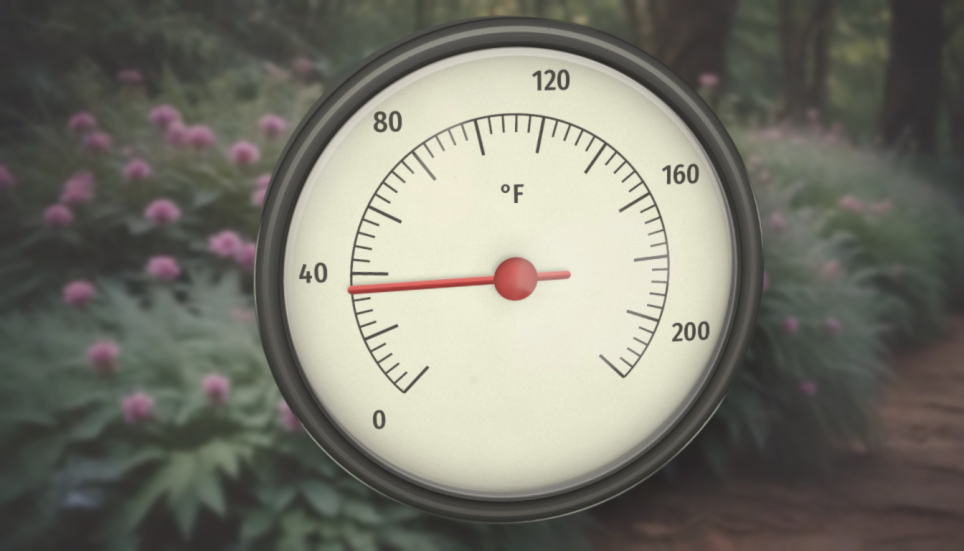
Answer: 36°F
